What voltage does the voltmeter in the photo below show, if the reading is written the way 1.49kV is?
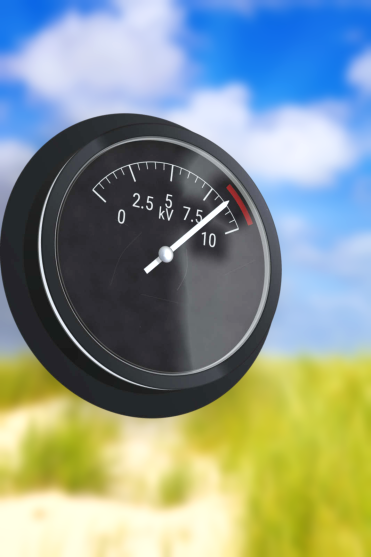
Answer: 8.5kV
